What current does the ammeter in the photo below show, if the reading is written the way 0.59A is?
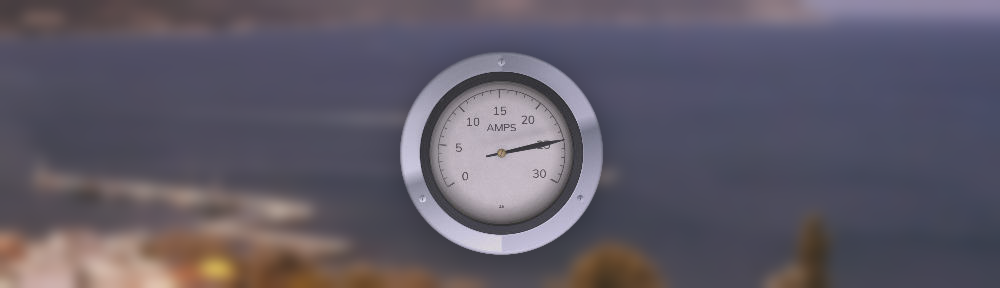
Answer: 25A
